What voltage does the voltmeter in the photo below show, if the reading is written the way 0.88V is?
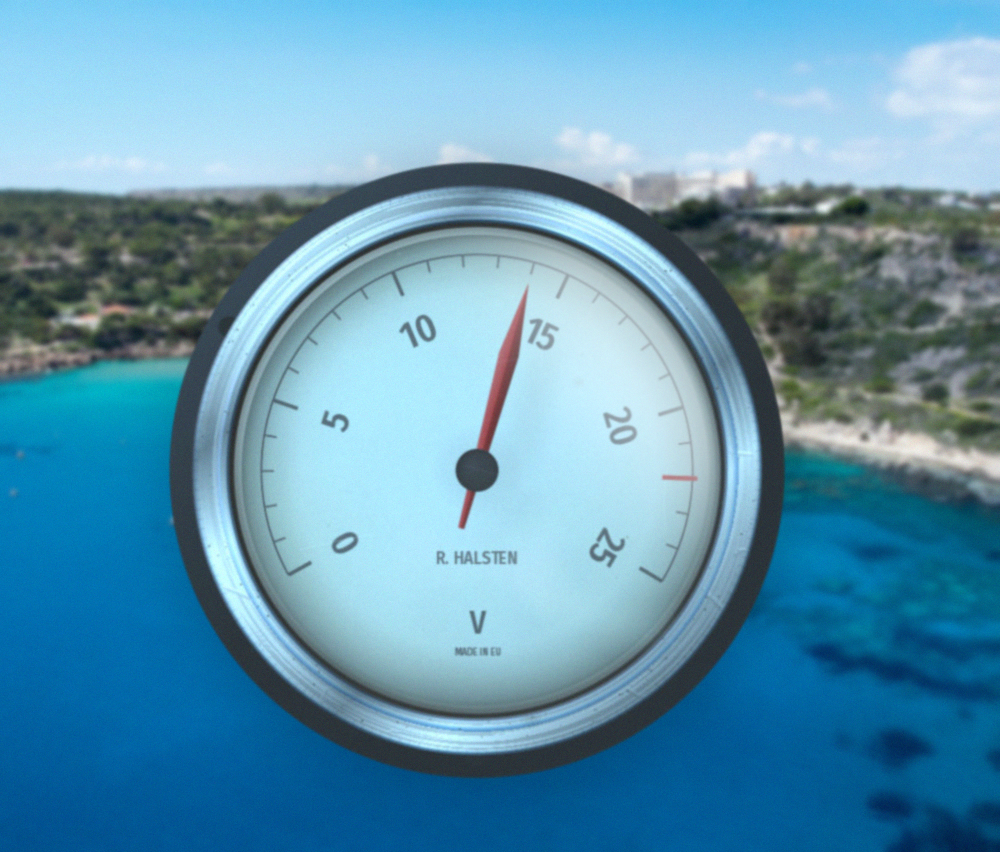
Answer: 14V
